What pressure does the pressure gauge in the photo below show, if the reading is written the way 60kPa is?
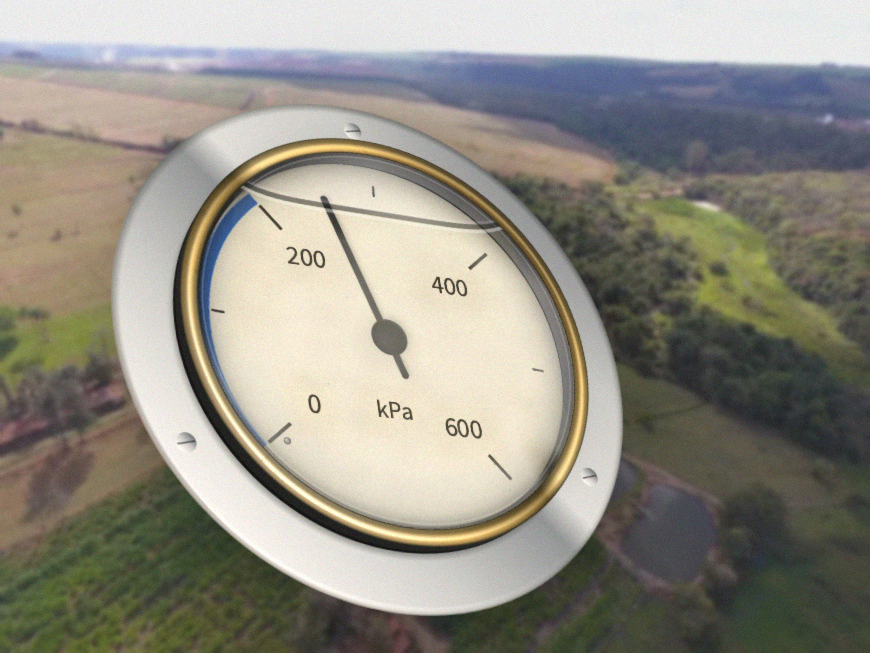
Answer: 250kPa
